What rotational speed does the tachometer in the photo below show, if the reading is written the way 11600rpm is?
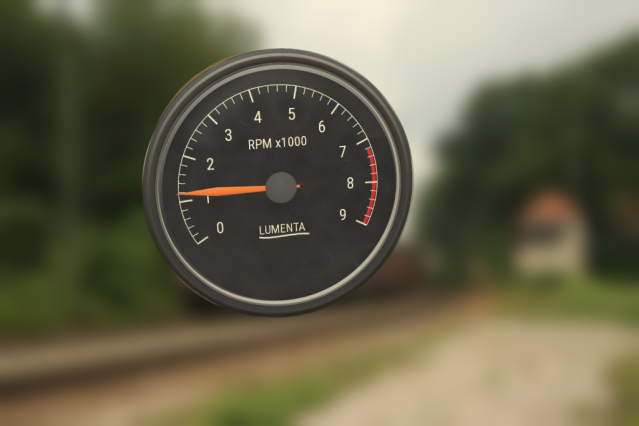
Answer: 1200rpm
